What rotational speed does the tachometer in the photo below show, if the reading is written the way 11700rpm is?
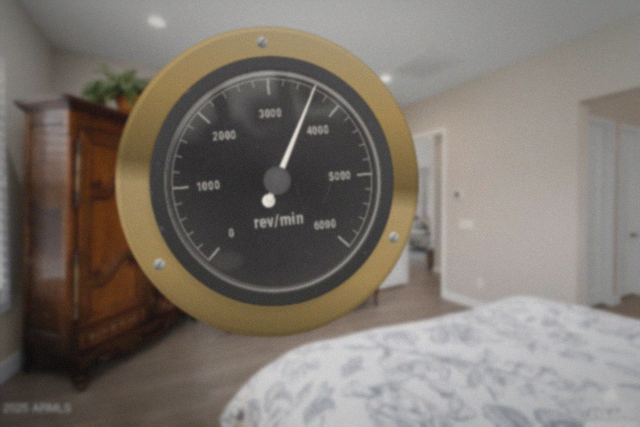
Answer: 3600rpm
